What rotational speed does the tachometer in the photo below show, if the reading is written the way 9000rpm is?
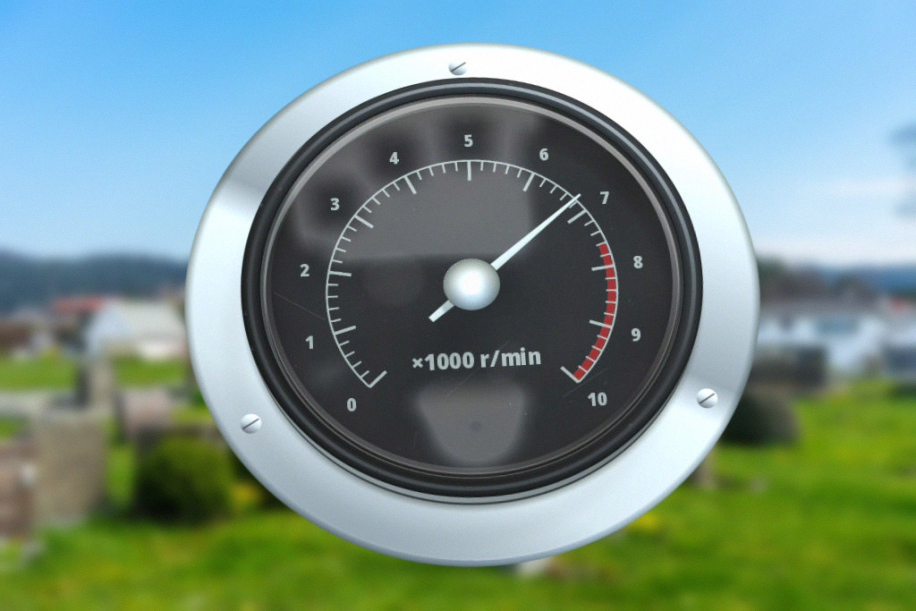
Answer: 6800rpm
